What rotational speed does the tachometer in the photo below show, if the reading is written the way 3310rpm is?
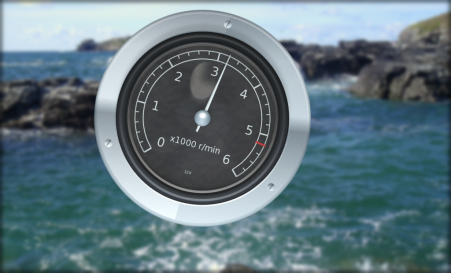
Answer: 3200rpm
